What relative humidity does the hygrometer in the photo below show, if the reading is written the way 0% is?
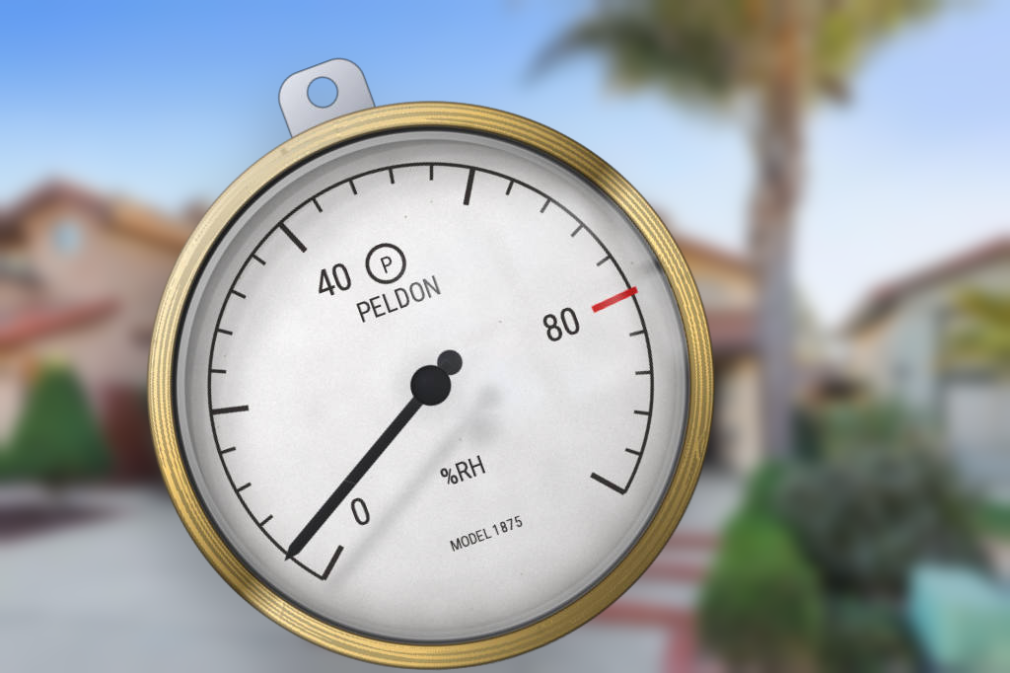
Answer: 4%
